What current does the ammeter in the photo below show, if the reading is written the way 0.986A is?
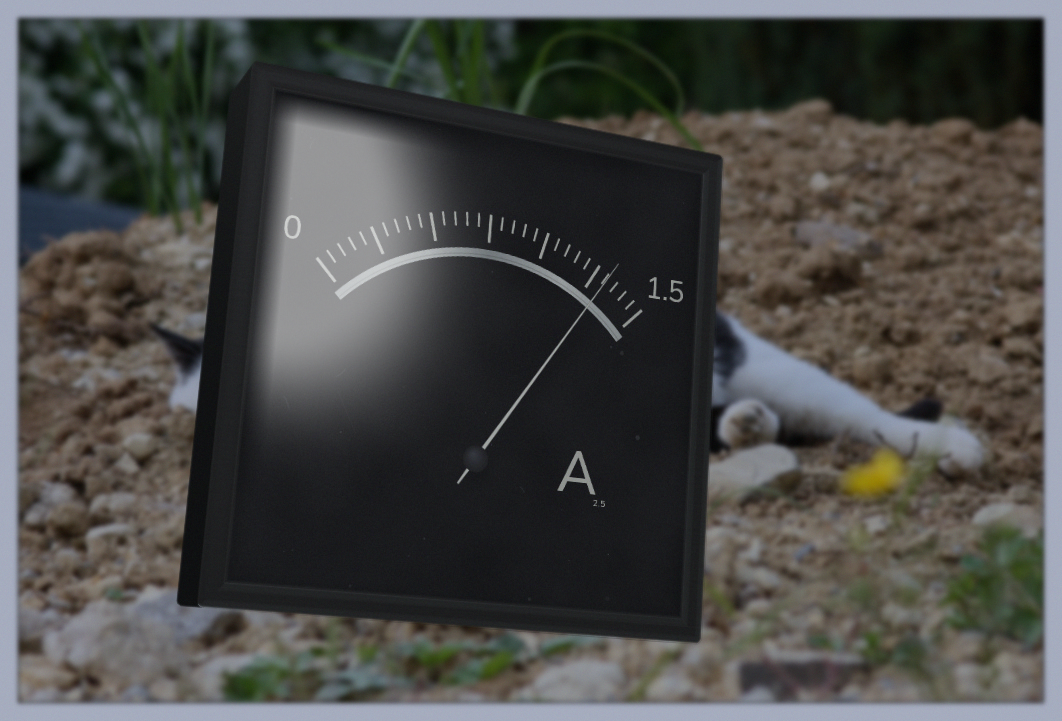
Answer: 1.3A
